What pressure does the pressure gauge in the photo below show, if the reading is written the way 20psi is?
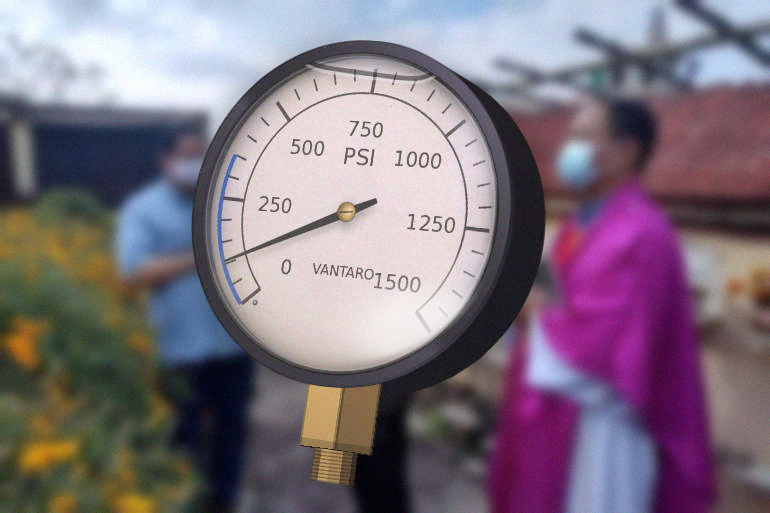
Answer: 100psi
